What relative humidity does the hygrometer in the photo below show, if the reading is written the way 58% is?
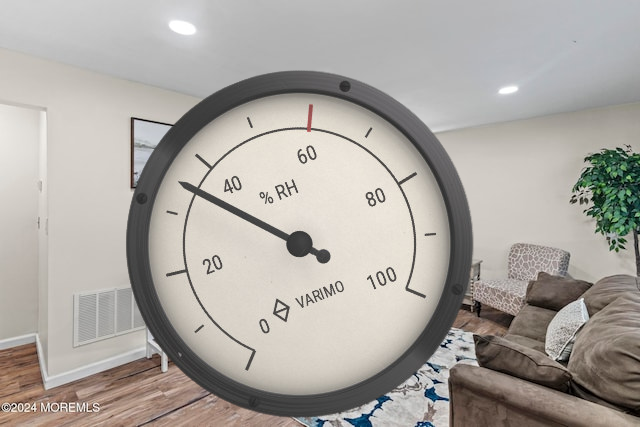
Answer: 35%
